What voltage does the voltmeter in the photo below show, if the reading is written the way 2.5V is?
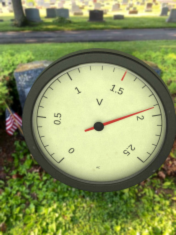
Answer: 1.9V
